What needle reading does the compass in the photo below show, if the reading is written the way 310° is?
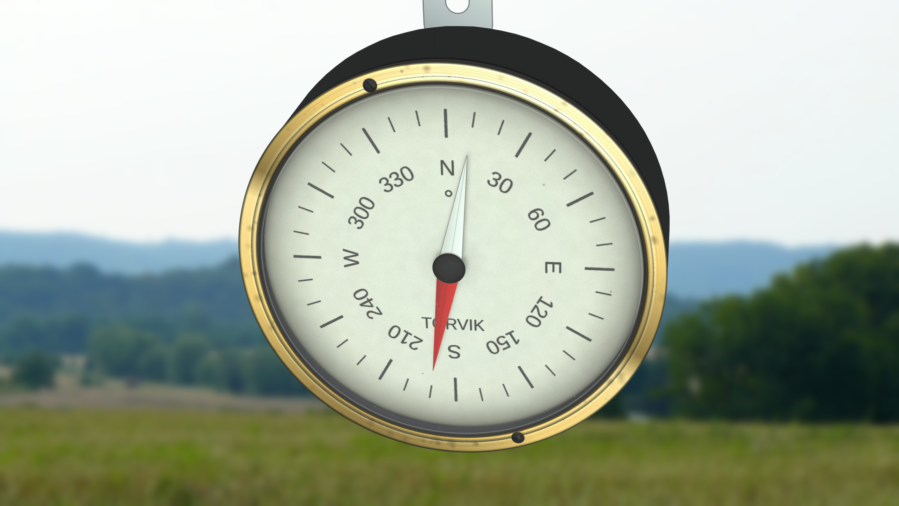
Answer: 190°
